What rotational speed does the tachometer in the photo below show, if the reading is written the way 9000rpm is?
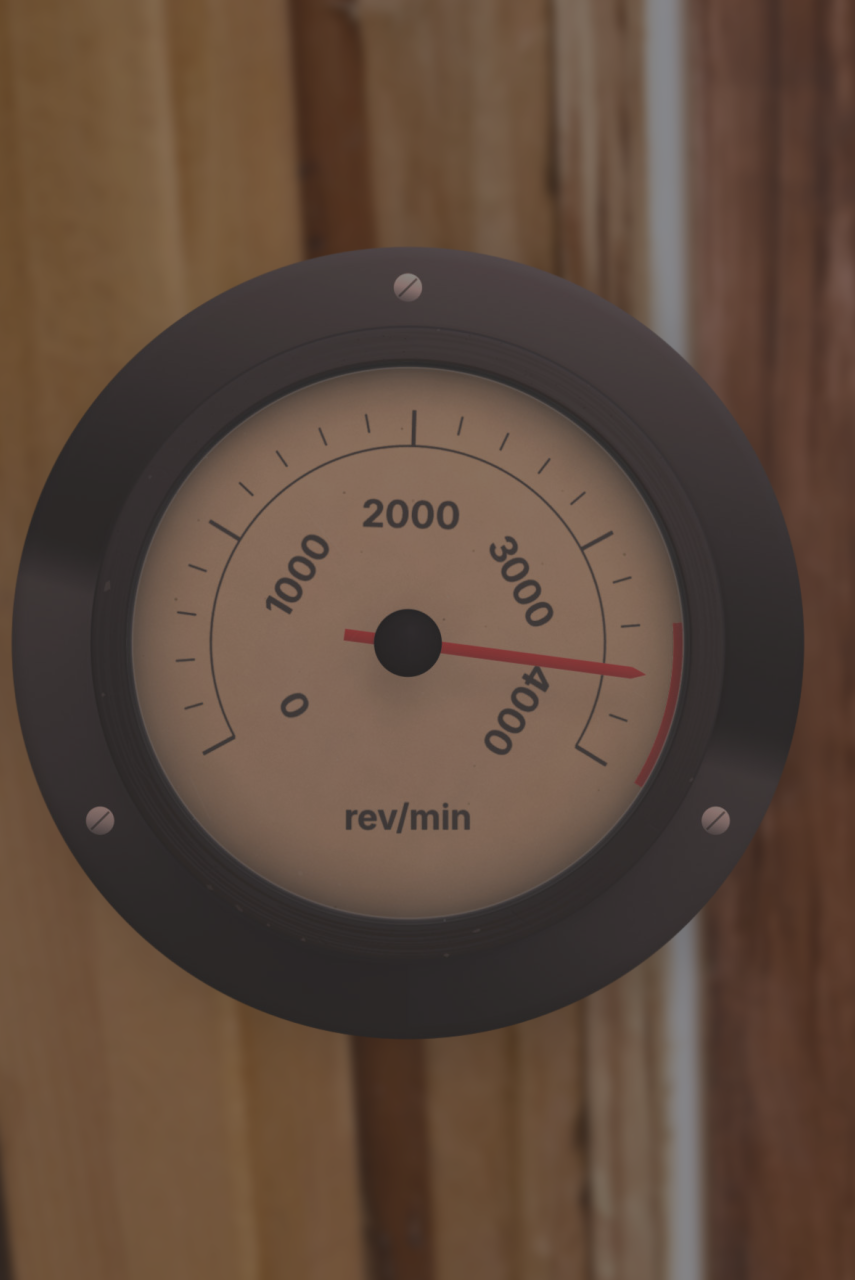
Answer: 3600rpm
